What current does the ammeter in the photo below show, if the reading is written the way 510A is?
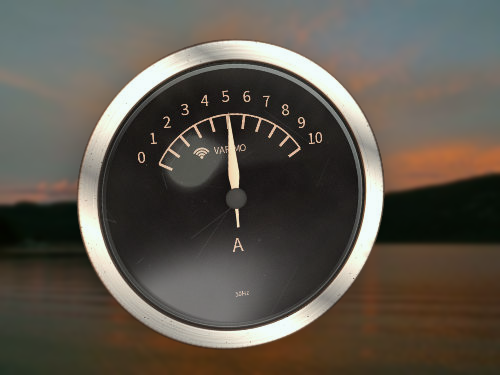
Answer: 5A
